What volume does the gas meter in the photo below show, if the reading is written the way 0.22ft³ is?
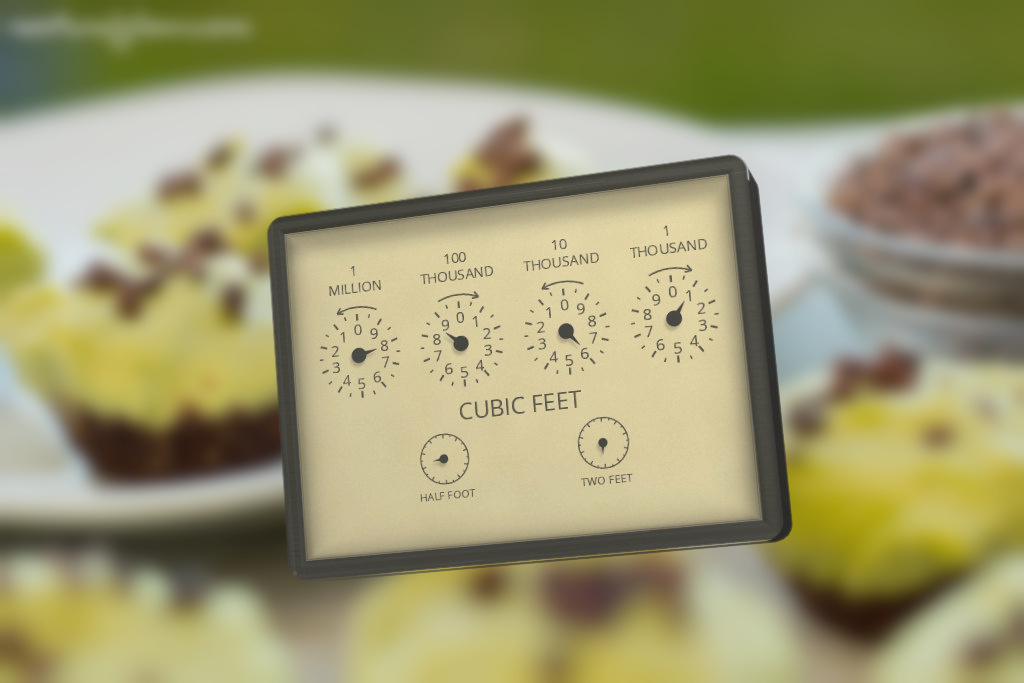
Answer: 786100ft³
